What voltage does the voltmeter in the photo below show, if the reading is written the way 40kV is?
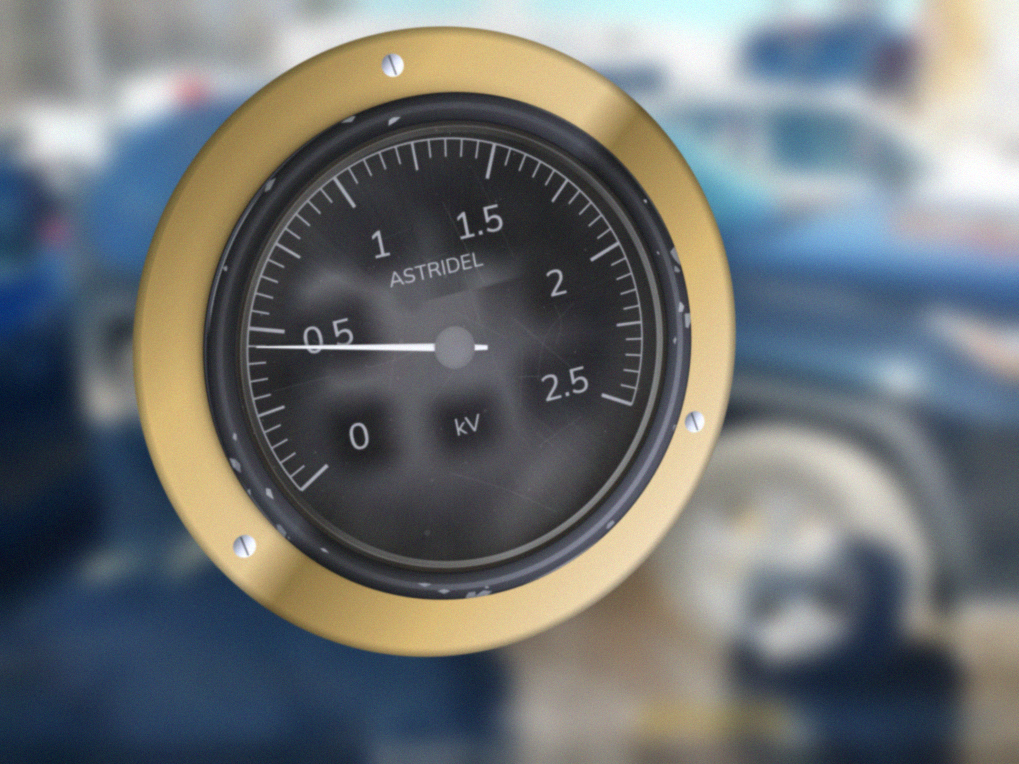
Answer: 0.45kV
